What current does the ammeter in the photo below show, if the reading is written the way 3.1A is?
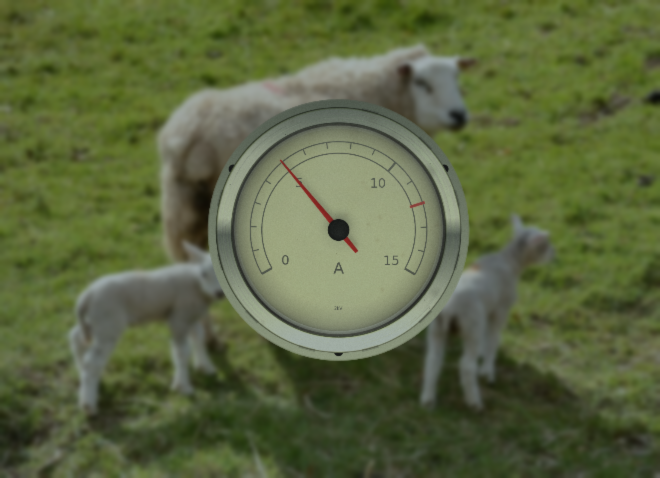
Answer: 5A
